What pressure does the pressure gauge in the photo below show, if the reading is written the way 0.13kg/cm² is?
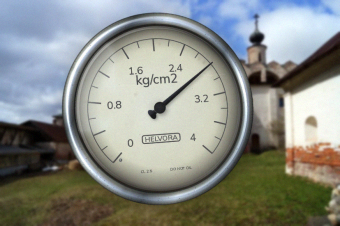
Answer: 2.8kg/cm²
